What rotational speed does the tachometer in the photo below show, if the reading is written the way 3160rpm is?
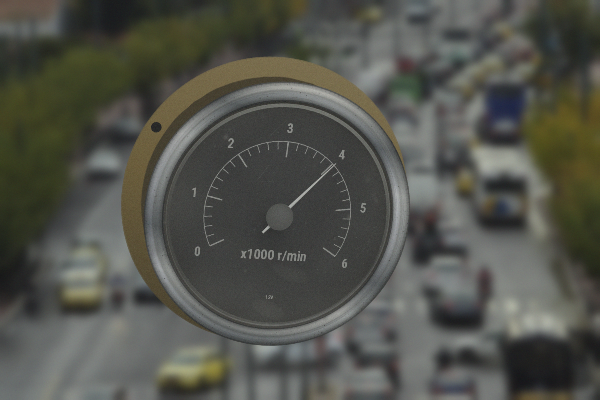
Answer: 4000rpm
